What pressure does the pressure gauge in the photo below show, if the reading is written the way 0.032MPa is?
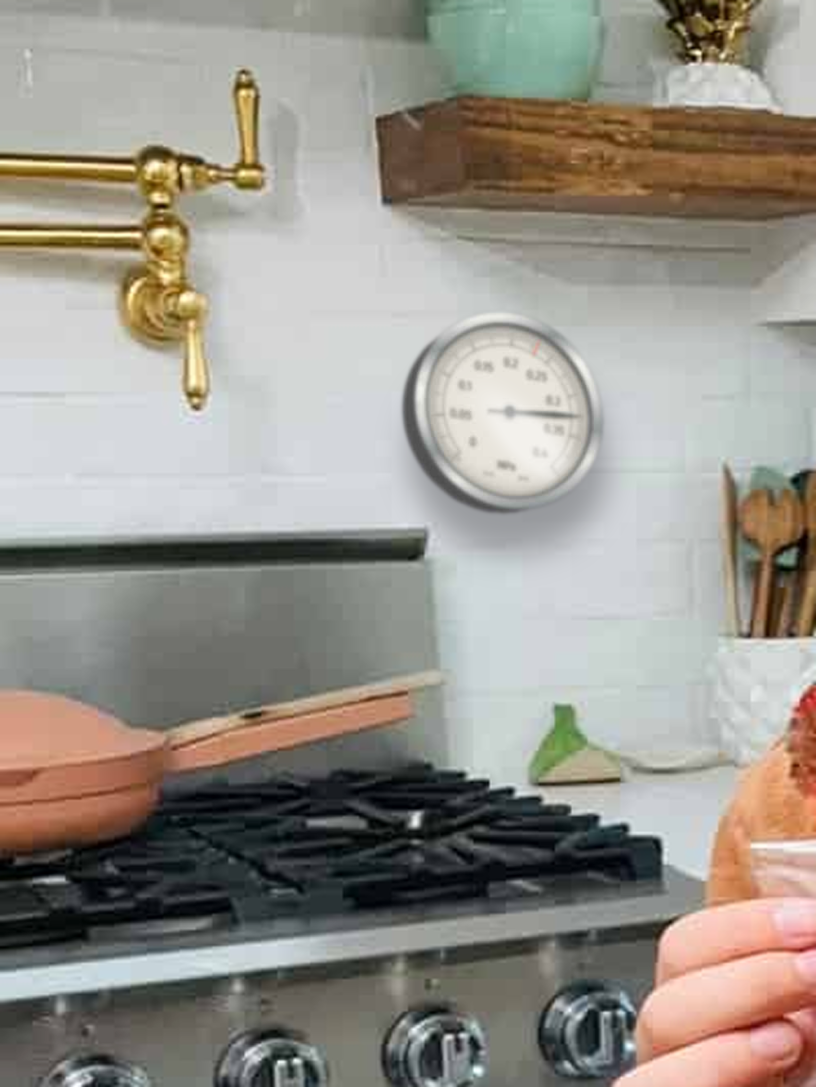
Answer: 0.325MPa
